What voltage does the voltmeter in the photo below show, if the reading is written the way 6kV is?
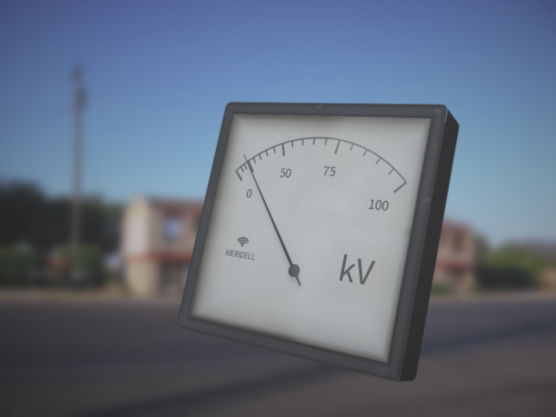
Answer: 25kV
